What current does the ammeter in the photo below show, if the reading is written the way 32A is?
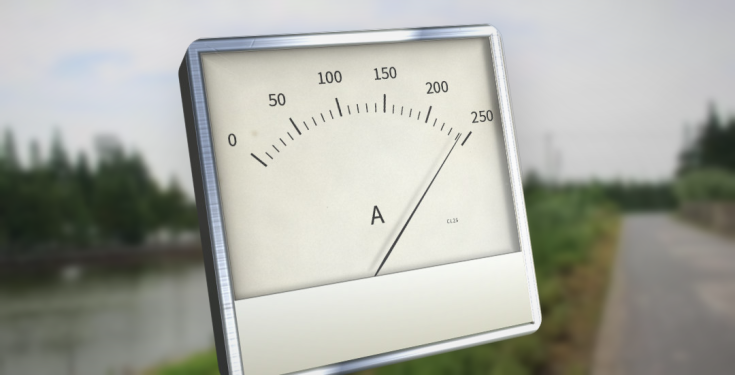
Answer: 240A
